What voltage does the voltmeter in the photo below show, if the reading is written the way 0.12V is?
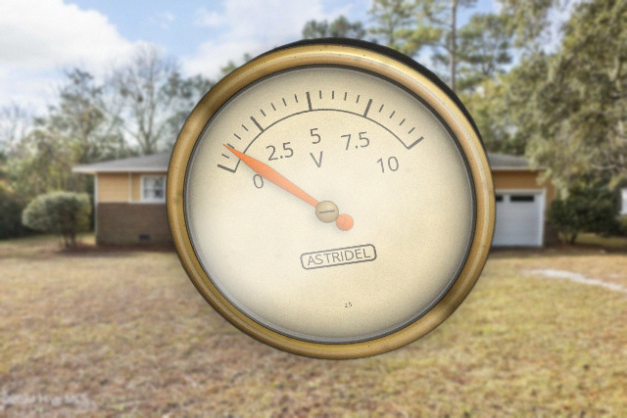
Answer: 1V
